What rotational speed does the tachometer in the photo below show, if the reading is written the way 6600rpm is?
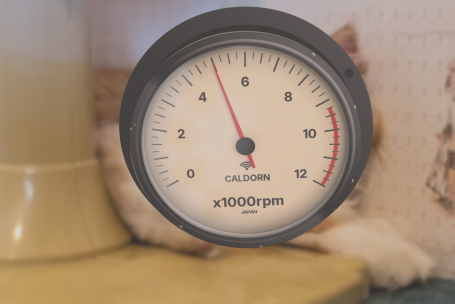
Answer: 5000rpm
